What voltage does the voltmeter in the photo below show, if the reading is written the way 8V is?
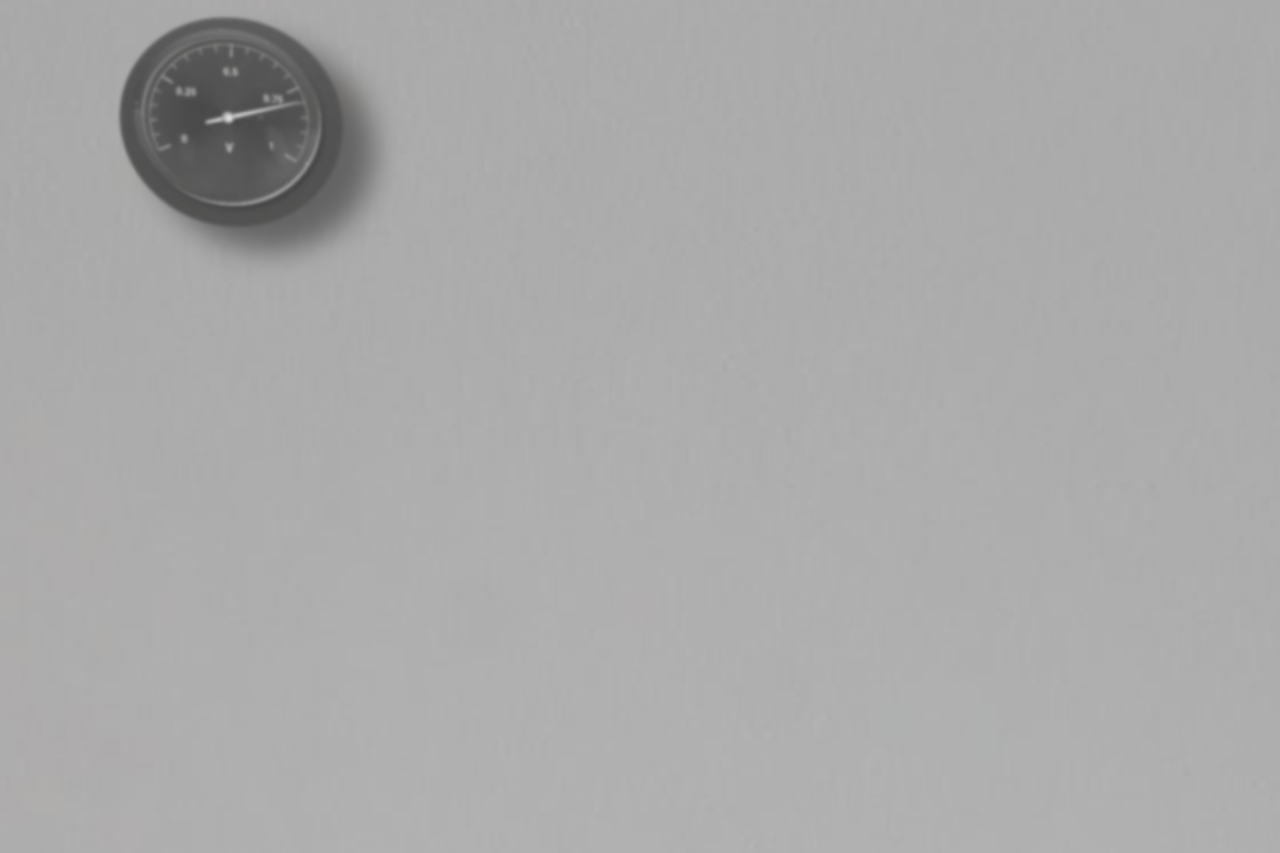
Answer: 0.8V
